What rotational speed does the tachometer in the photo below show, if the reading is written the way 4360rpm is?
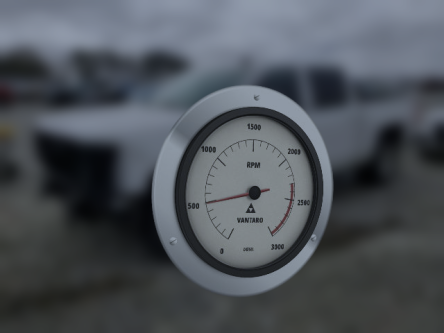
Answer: 500rpm
